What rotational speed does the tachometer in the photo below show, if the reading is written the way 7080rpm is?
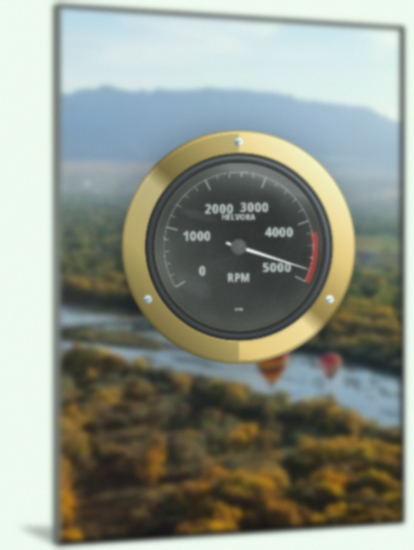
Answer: 4800rpm
